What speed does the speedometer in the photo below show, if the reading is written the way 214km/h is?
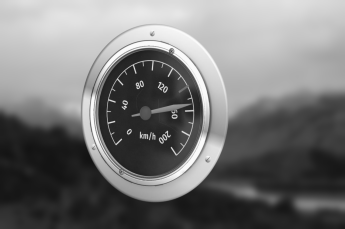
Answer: 155km/h
